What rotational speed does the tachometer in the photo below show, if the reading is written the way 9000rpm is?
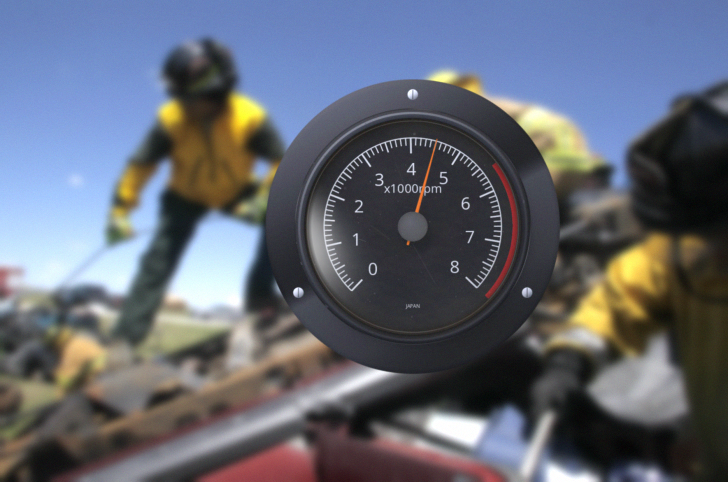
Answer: 4500rpm
